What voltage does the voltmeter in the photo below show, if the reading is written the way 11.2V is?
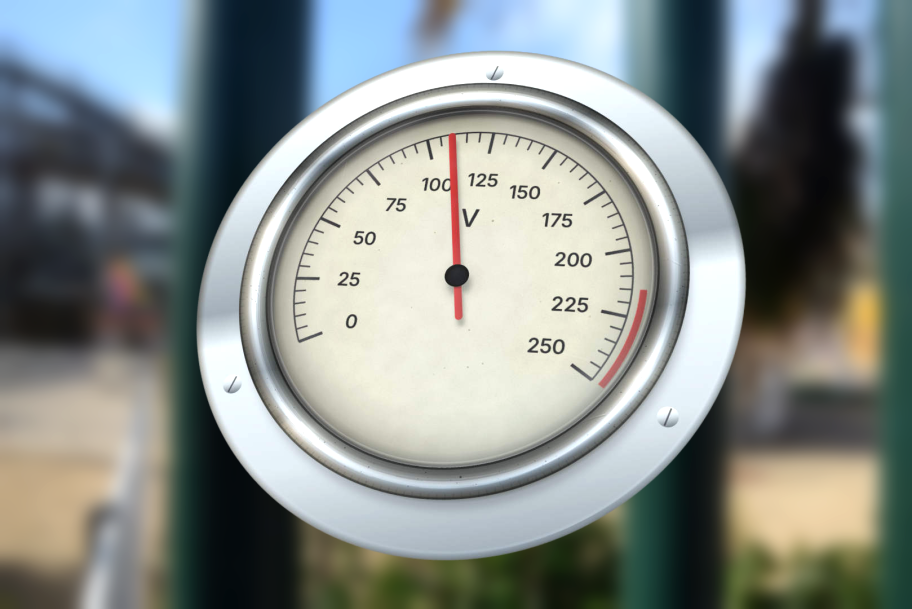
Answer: 110V
